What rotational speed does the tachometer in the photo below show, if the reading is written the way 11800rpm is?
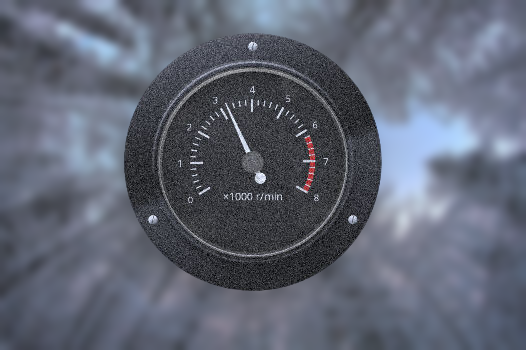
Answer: 3200rpm
